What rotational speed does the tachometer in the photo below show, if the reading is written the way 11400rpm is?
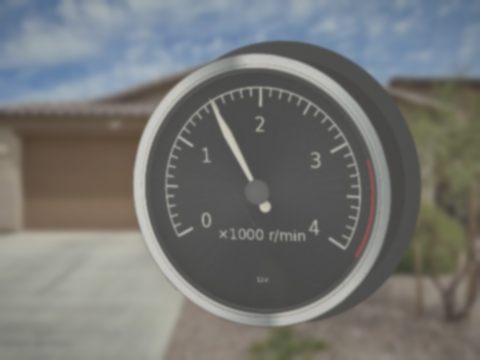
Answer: 1500rpm
